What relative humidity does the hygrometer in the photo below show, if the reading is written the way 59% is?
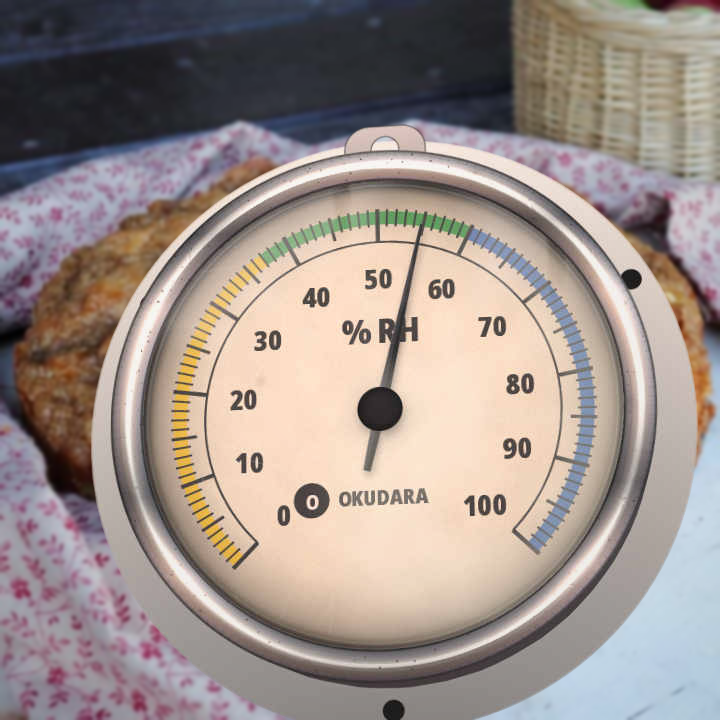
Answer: 55%
